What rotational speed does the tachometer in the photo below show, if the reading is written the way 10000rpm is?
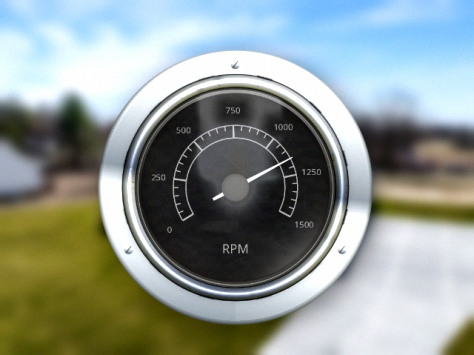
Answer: 1150rpm
